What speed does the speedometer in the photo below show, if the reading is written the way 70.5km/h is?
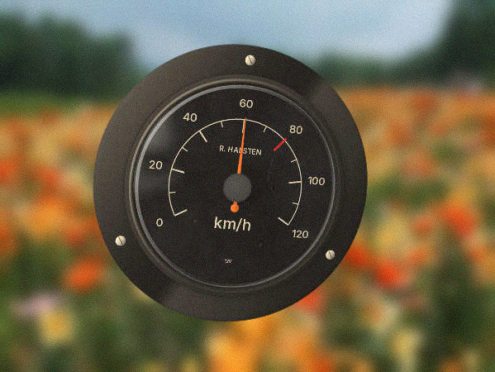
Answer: 60km/h
